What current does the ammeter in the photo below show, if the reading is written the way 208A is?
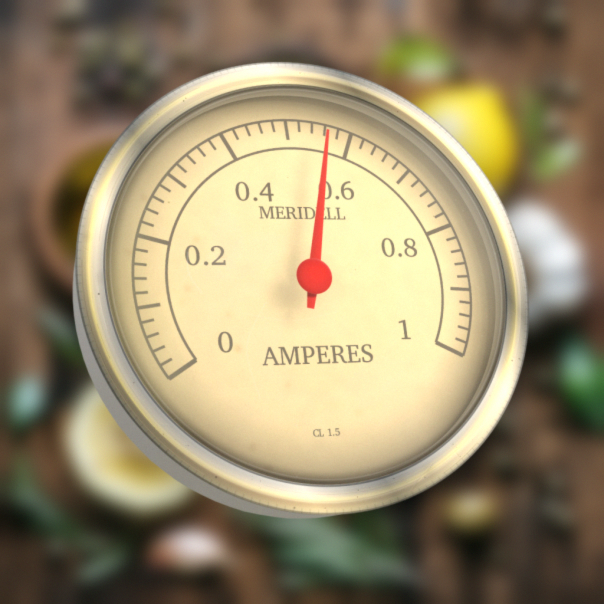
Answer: 0.56A
